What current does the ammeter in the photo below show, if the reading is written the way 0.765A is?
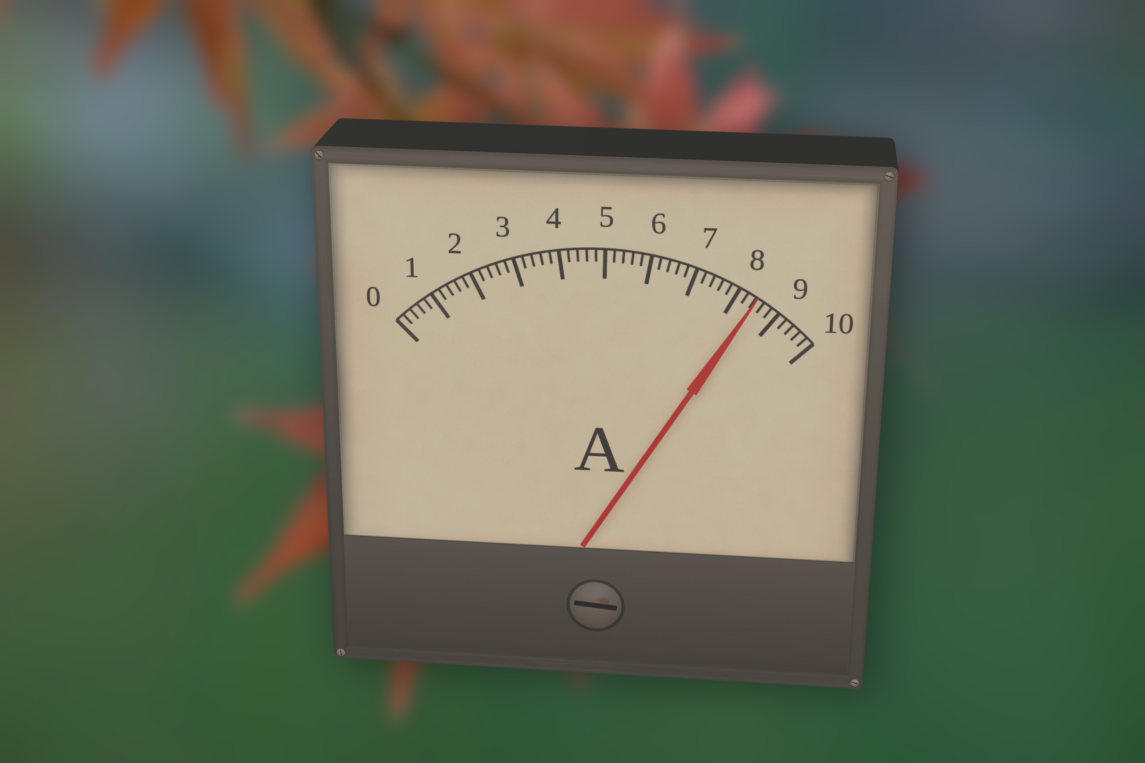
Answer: 8.4A
